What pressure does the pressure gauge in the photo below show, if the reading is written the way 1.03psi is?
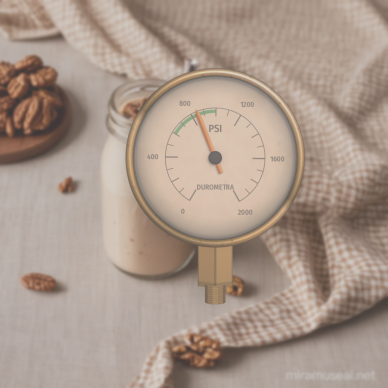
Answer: 850psi
